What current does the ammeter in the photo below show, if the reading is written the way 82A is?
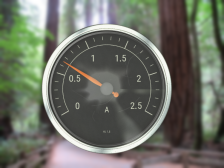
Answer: 0.65A
